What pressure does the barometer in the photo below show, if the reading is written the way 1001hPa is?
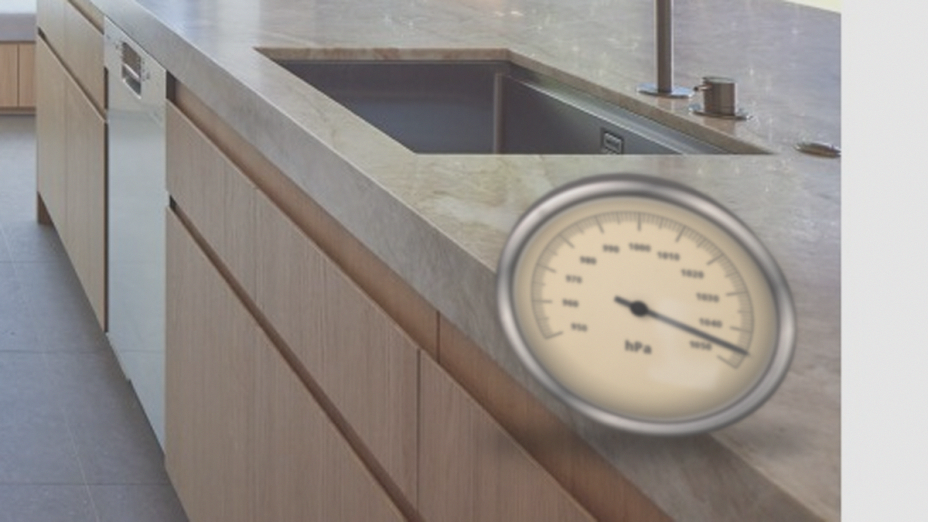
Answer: 1045hPa
